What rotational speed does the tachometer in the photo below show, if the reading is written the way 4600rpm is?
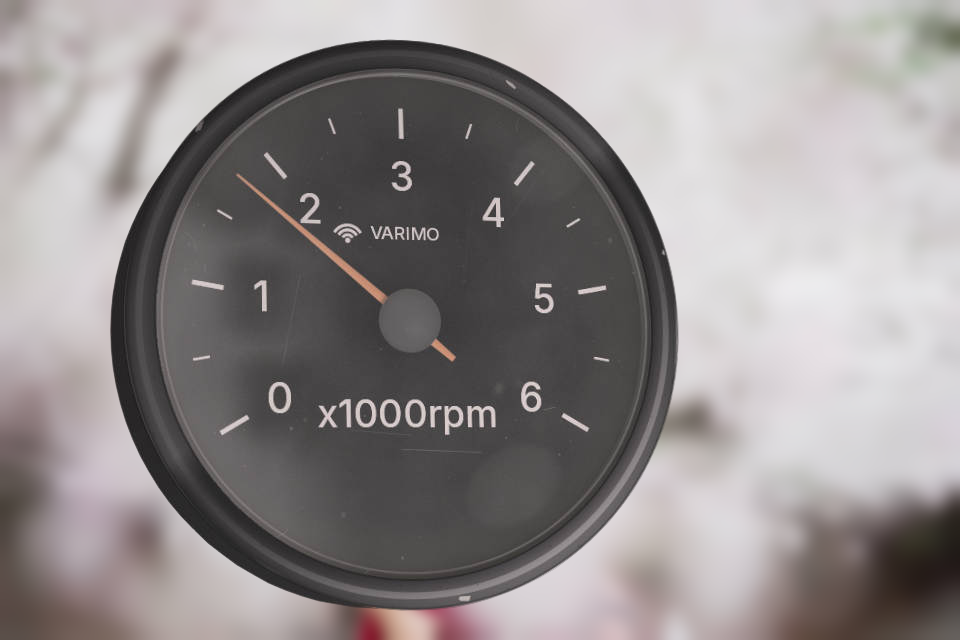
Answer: 1750rpm
